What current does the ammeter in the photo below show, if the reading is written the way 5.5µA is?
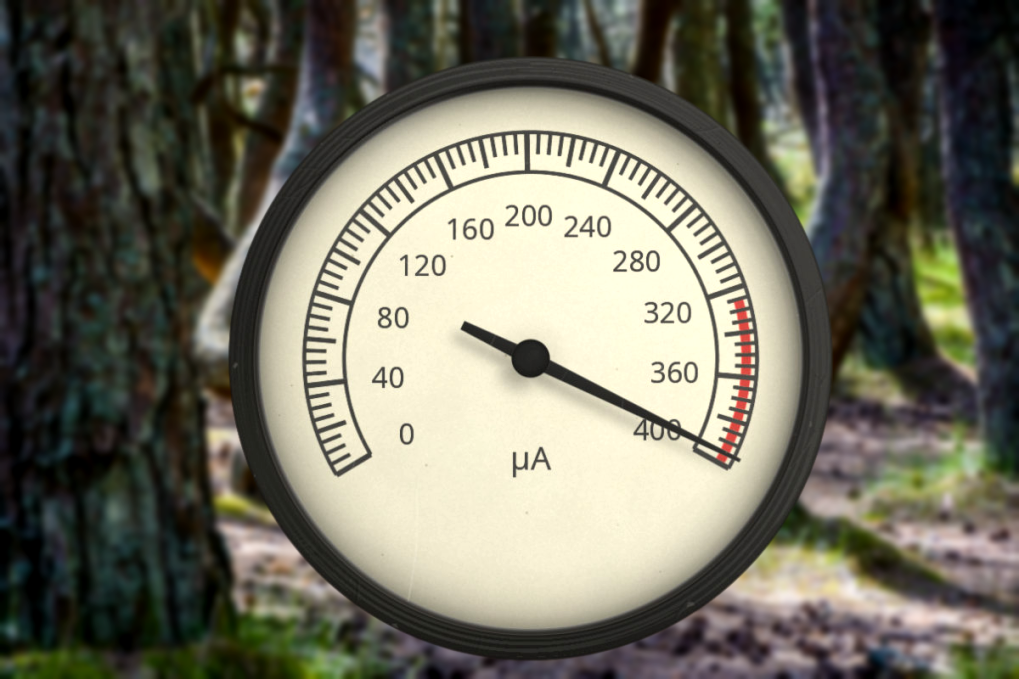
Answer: 395µA
